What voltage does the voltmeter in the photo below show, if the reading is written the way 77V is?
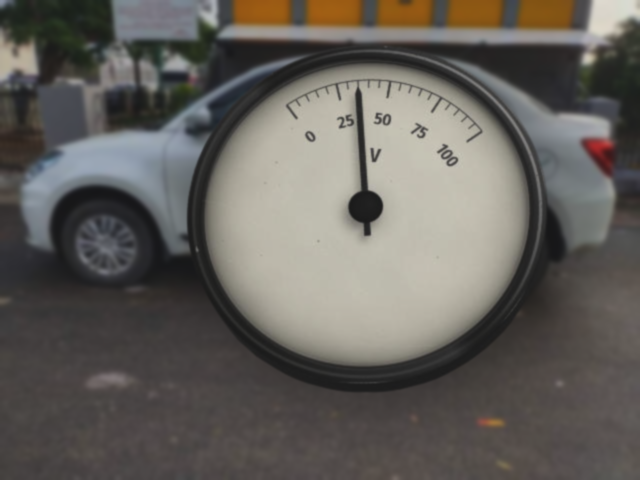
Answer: 35V
